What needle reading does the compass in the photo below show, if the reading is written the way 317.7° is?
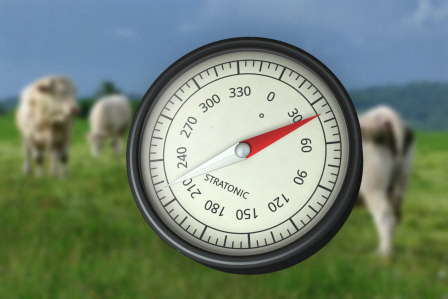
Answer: 40°
